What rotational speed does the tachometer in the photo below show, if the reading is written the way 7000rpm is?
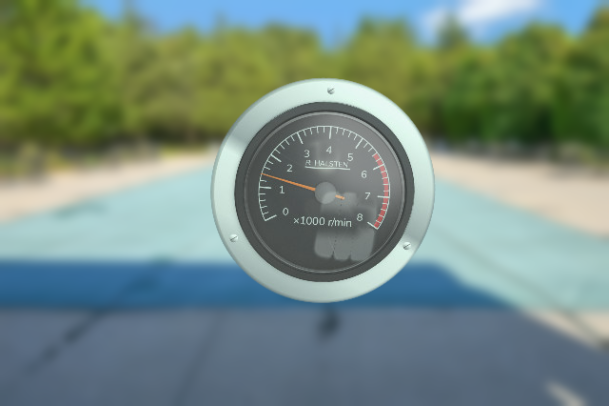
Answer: 1400rpm
